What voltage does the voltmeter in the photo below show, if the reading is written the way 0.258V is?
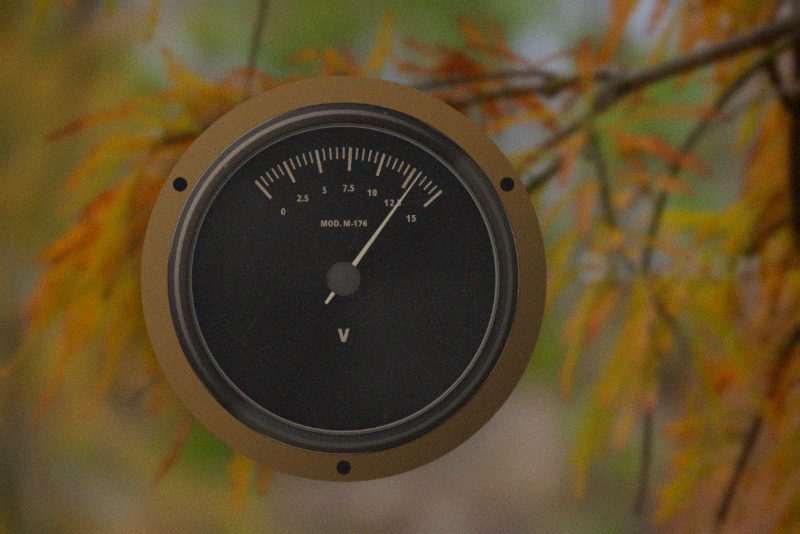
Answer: 13V
